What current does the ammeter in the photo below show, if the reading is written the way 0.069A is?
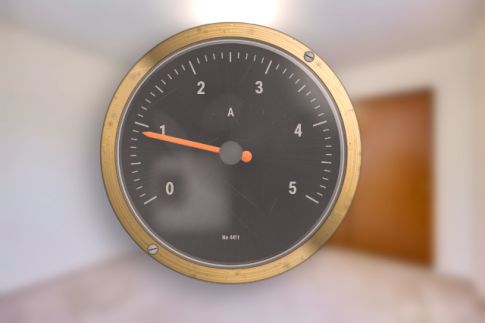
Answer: 0.9A
